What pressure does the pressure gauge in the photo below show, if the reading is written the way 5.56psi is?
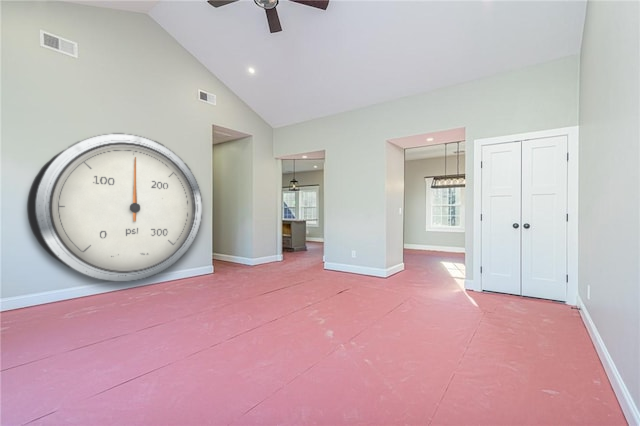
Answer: 150psi
